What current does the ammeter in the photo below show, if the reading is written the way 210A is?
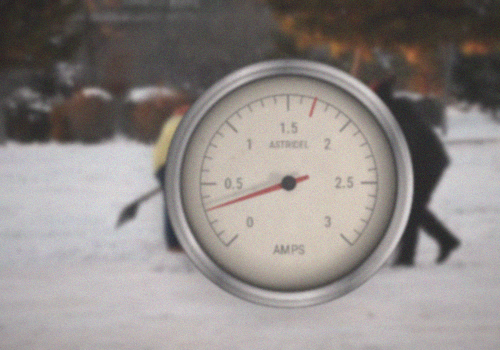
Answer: 0.3A
